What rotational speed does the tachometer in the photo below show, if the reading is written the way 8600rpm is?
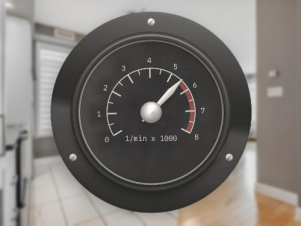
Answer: 5500rpm
